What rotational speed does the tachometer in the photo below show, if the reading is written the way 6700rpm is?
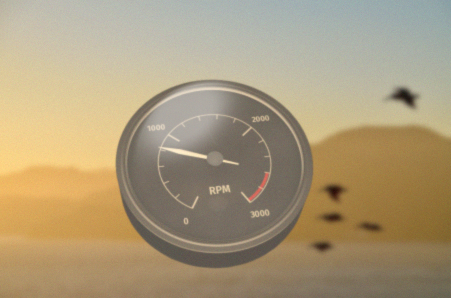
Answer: 800rpm
